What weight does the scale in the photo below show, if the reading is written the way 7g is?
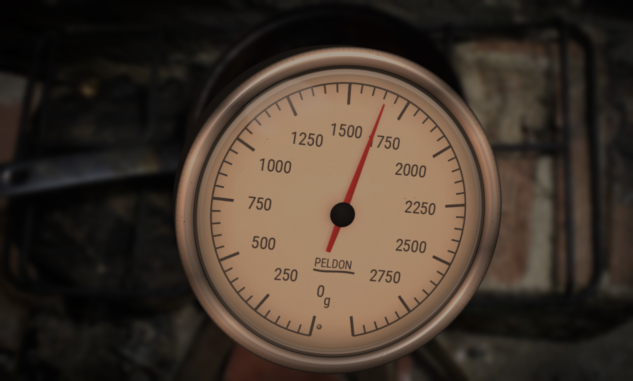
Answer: 1650g
